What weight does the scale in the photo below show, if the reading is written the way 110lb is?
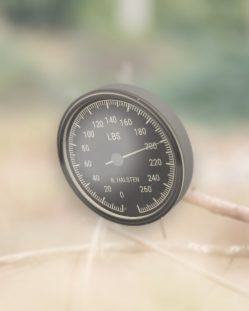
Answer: 200lb
